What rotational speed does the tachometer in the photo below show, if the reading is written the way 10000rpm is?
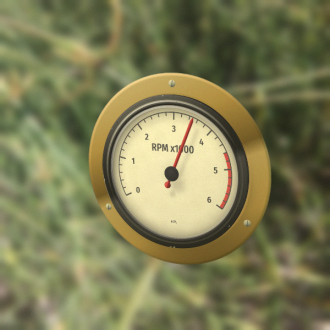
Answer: 3500rpm
